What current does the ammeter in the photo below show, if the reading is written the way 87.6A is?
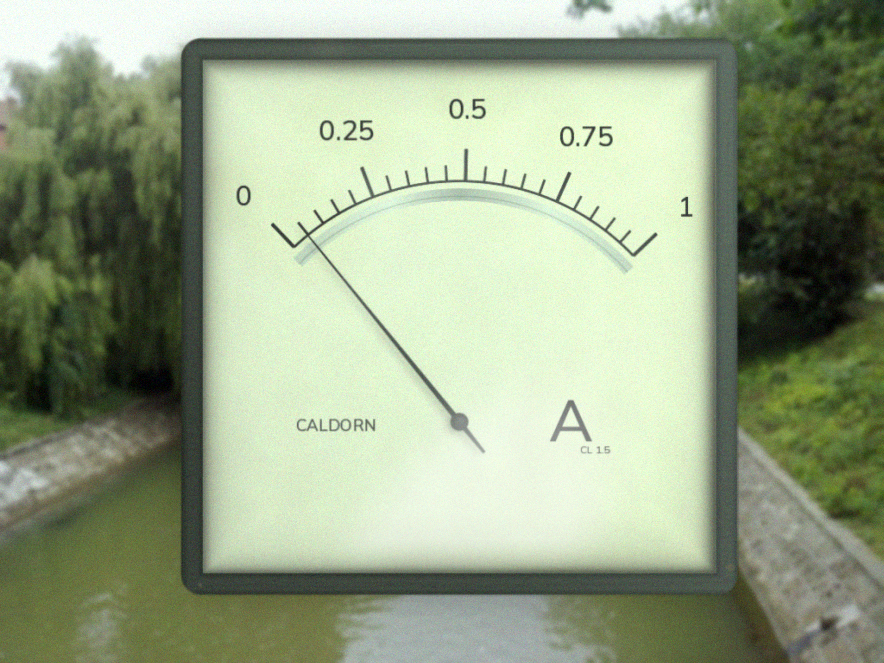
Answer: 0.05A
